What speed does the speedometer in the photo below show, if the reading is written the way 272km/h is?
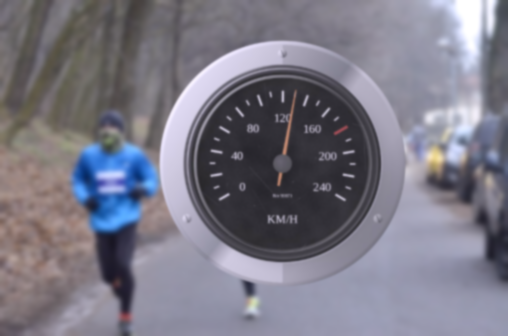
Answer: 130km/h
